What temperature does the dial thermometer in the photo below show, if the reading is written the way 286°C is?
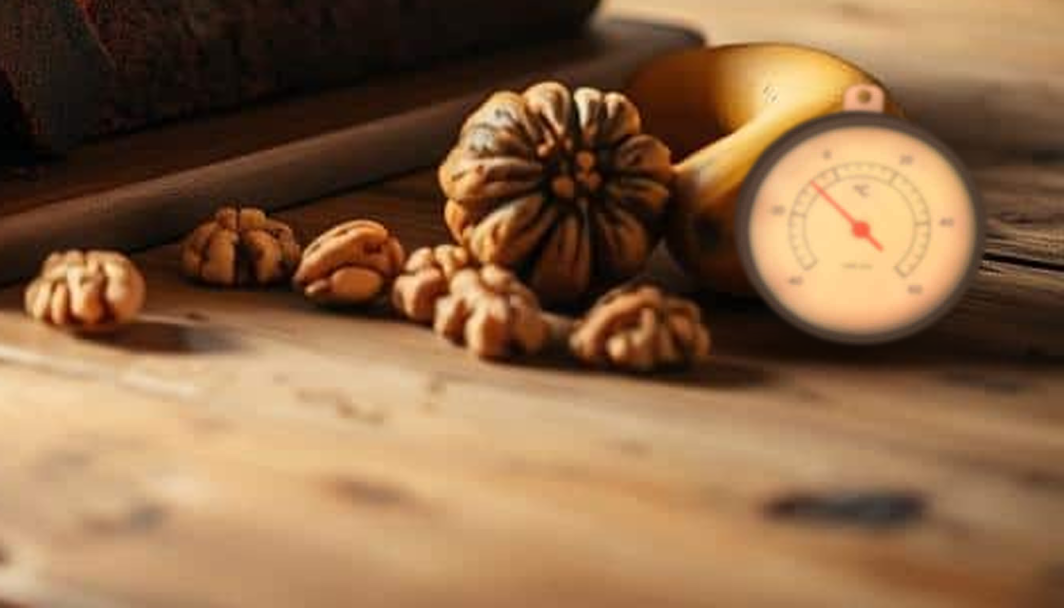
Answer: -8°C
